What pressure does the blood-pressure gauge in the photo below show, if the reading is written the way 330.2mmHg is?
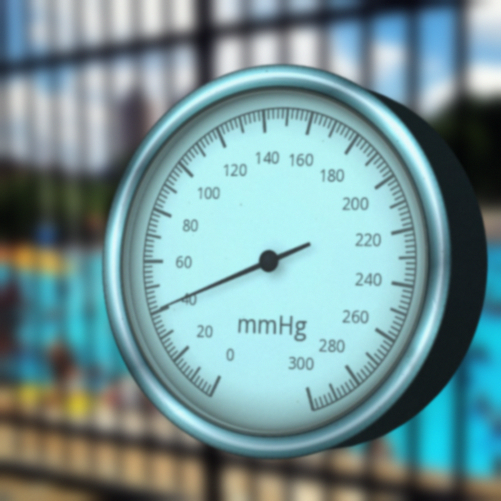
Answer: 40mmHg
